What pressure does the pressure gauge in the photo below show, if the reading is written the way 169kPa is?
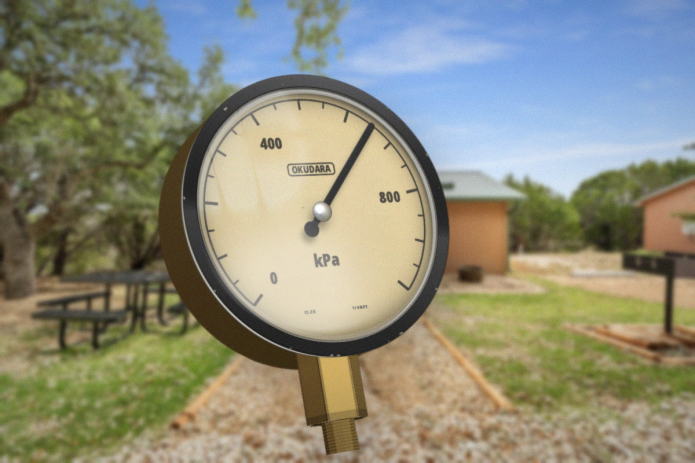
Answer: 650kPa
